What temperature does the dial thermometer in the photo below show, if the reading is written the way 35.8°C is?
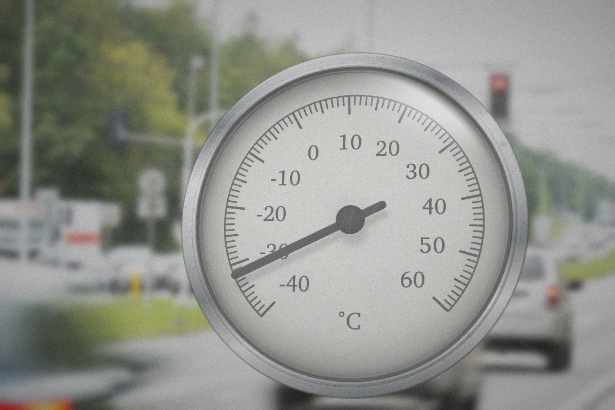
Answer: -32°C
